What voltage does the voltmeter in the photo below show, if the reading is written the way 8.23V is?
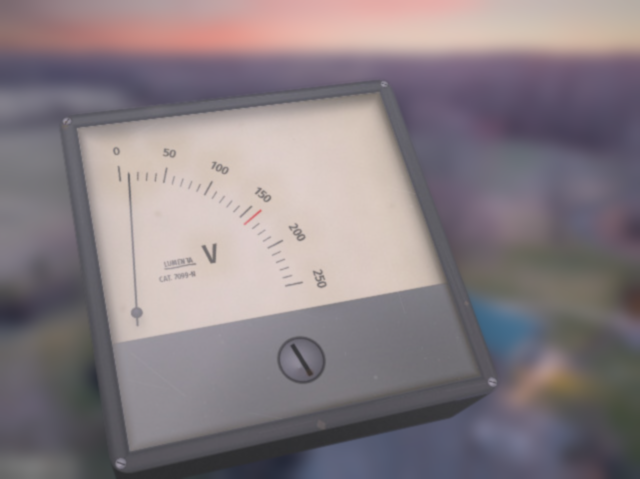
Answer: 10V
